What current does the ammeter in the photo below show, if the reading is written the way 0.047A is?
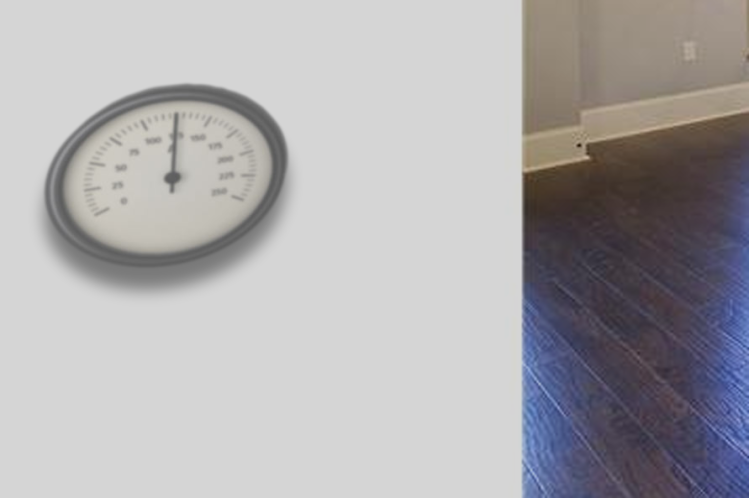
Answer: 125A
